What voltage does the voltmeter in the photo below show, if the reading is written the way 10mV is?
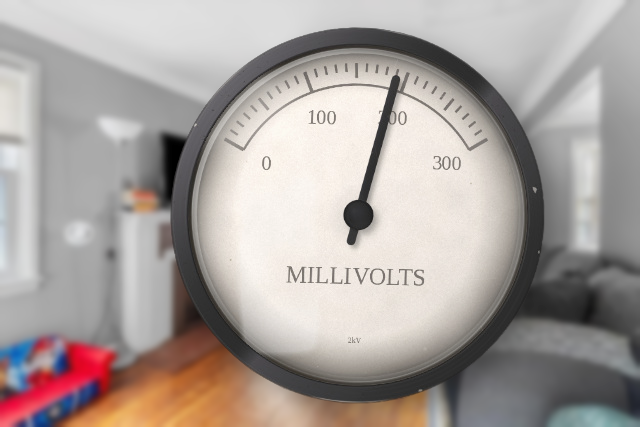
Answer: 190mV
